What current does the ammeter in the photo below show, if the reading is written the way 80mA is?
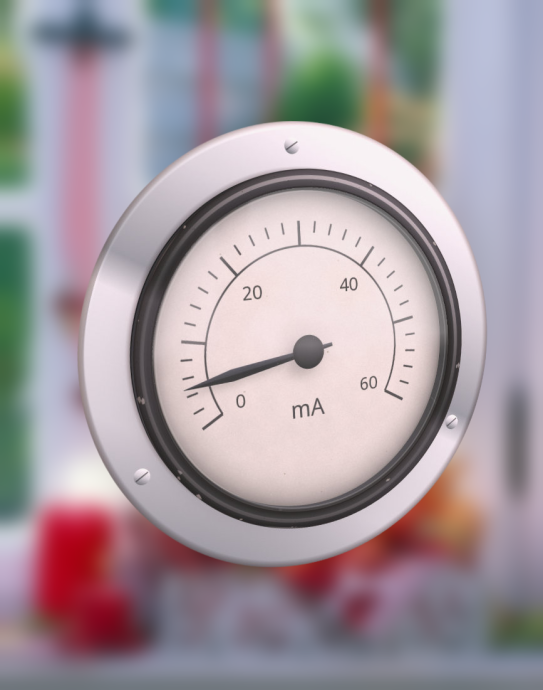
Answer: 5mA
